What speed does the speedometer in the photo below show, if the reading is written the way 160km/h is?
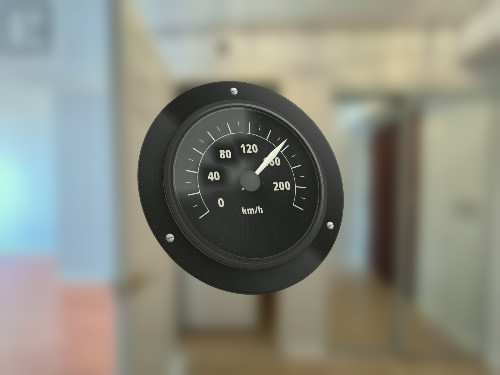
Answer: 155km/h
